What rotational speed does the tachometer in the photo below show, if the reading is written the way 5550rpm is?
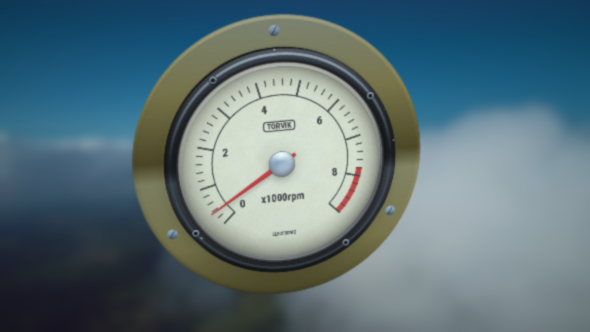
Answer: 400rpm
